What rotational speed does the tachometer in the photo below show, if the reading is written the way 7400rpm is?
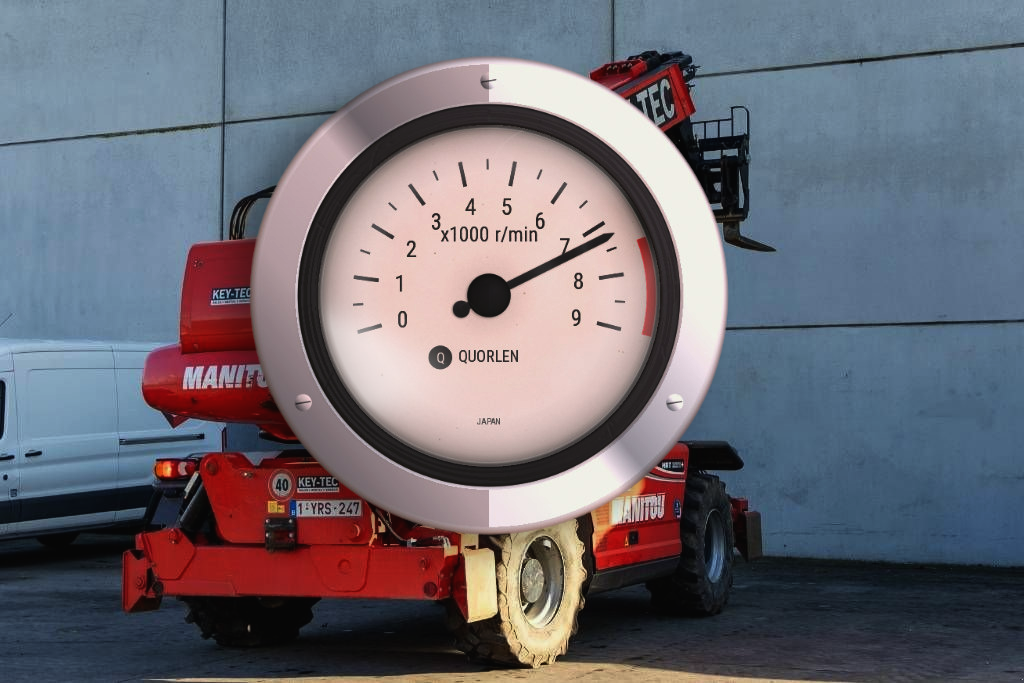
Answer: 7250rpm
